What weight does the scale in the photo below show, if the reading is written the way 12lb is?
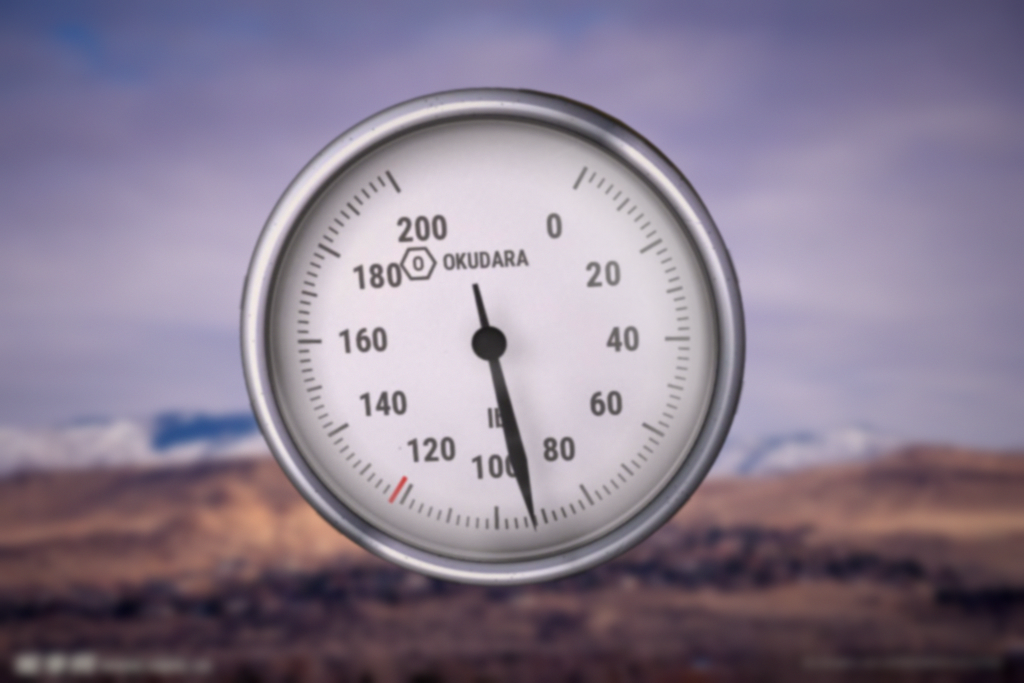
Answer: 92lb
